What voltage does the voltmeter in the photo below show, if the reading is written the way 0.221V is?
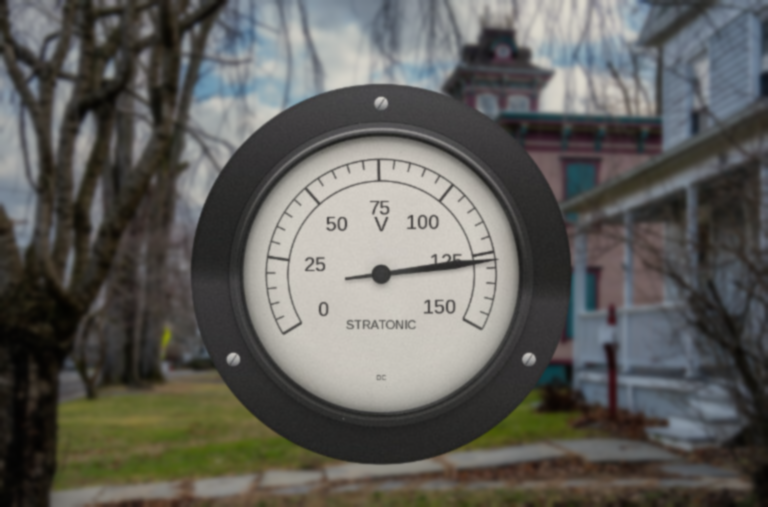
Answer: 127.5V
